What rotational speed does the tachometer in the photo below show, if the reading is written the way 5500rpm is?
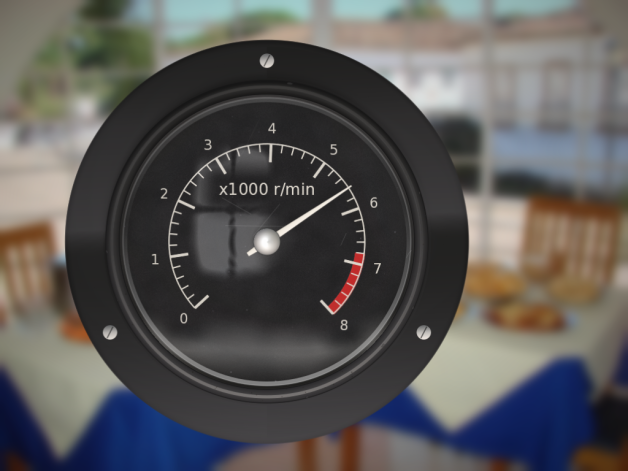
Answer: 5600rpm
